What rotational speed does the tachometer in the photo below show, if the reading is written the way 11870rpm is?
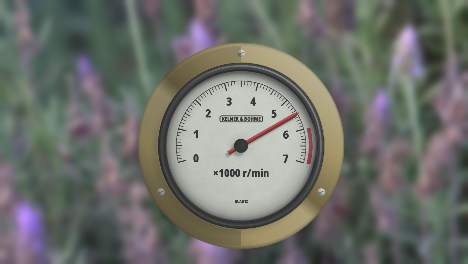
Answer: 5500rpm
